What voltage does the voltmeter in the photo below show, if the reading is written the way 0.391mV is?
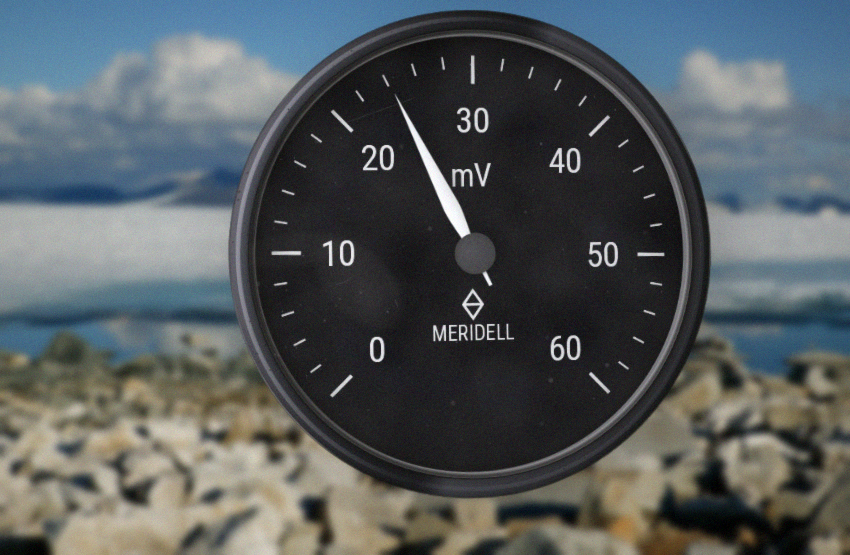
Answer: 24mV
